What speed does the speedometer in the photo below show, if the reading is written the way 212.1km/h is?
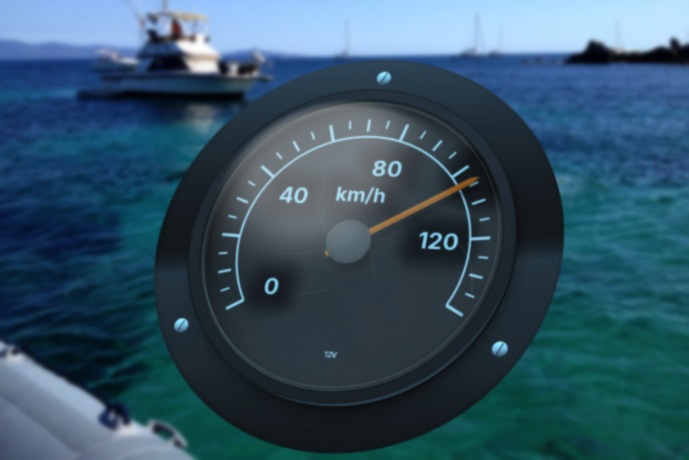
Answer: 105km/h
